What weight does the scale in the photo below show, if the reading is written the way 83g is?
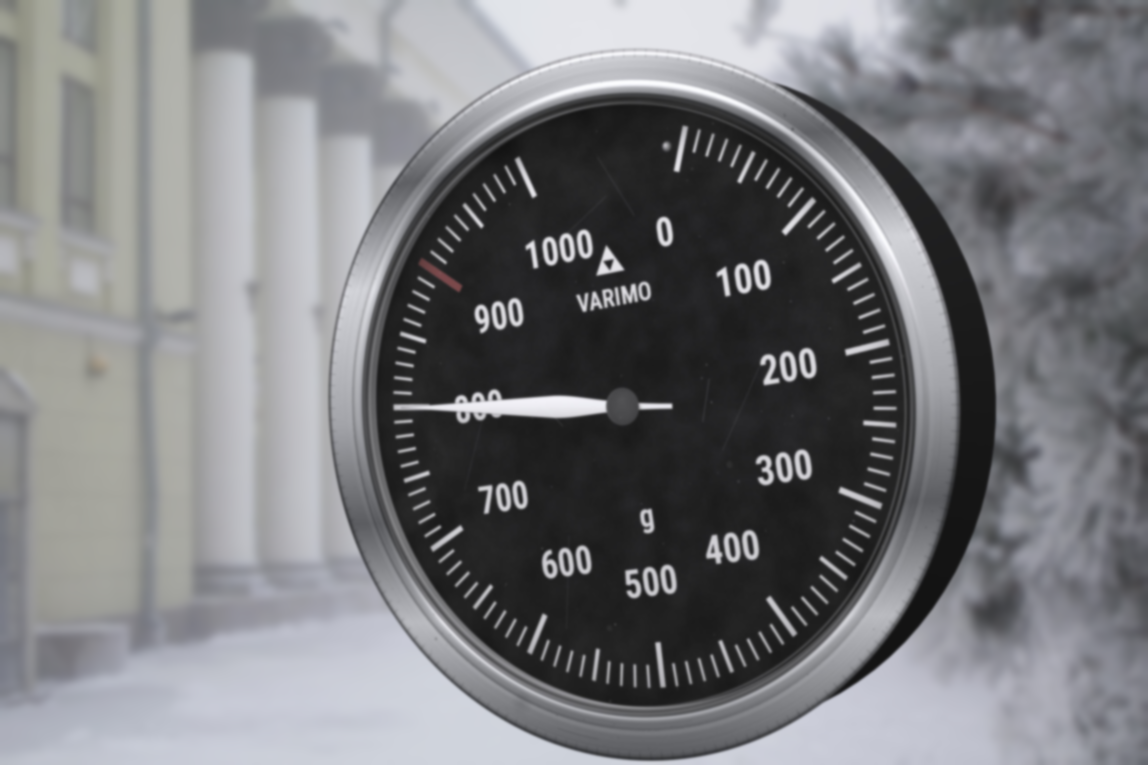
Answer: 800g
